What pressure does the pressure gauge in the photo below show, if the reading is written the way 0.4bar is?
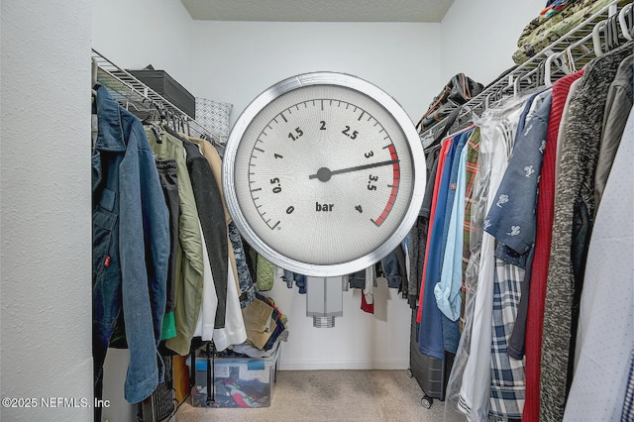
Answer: 3.2bar
